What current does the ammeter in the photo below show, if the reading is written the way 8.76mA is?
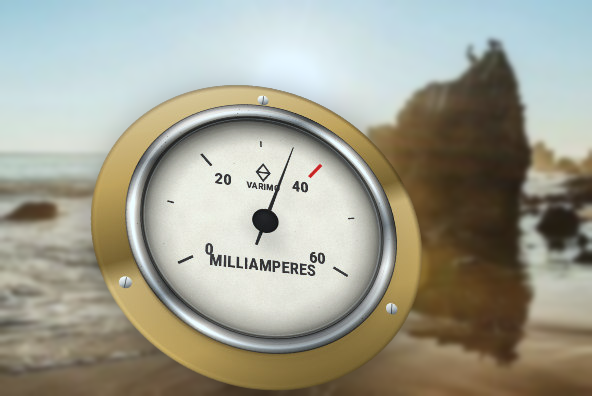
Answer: 35mA
